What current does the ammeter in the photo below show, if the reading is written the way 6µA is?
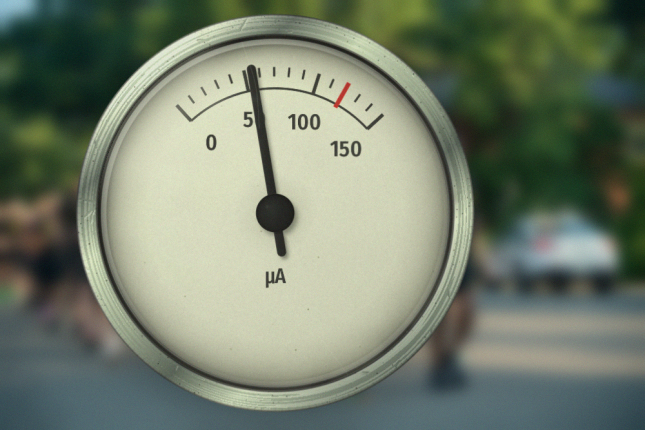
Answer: 55µA
